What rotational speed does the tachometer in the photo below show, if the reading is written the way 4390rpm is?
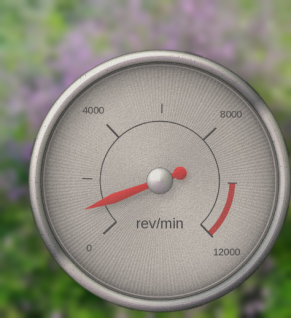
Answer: 1000rpm
